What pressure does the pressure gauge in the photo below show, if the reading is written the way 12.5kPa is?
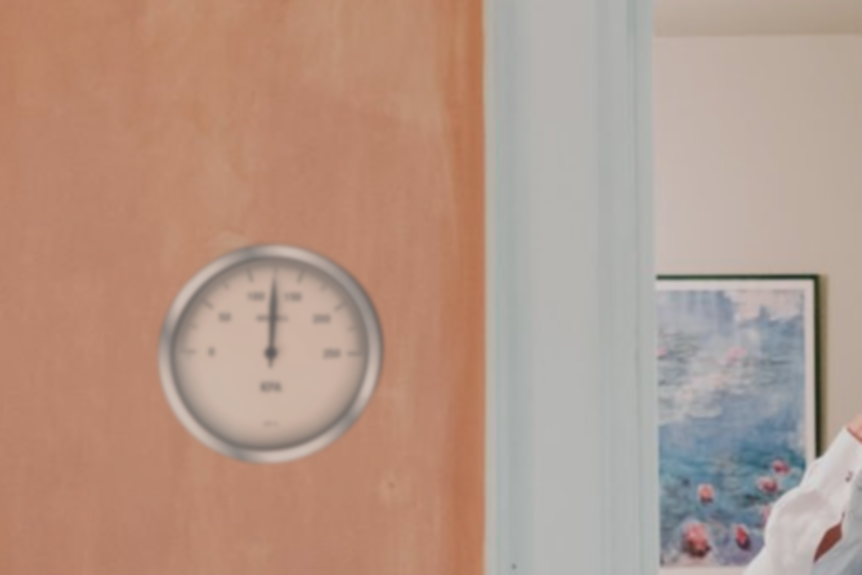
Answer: 125kPa
